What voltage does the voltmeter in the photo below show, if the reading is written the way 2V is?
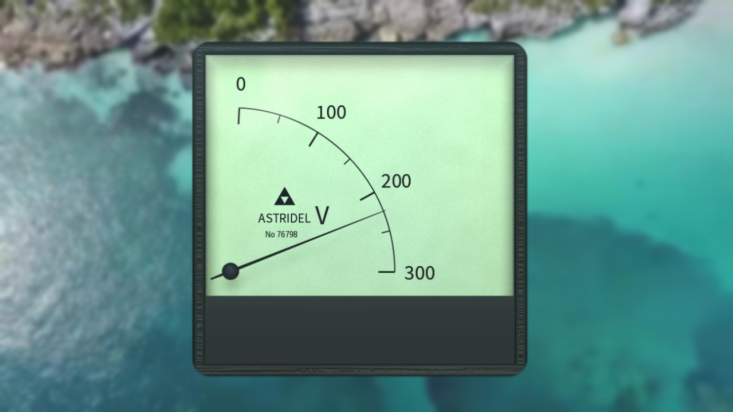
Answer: 225V
